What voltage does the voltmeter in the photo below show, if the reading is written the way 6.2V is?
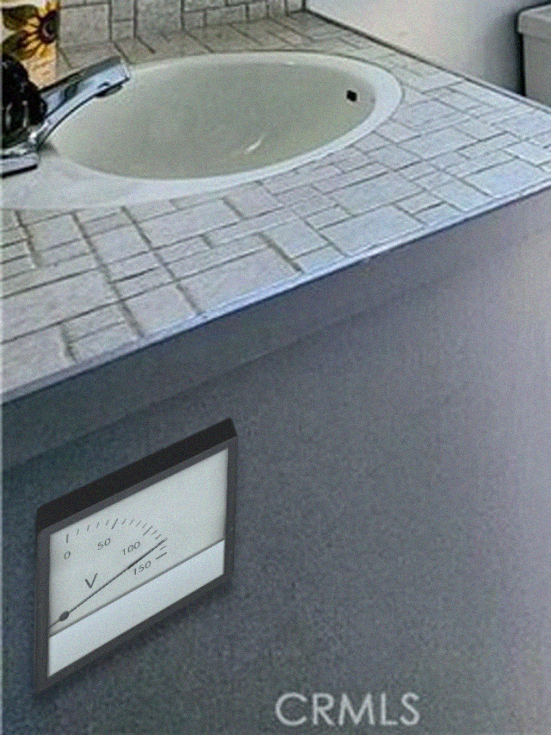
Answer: 130V
